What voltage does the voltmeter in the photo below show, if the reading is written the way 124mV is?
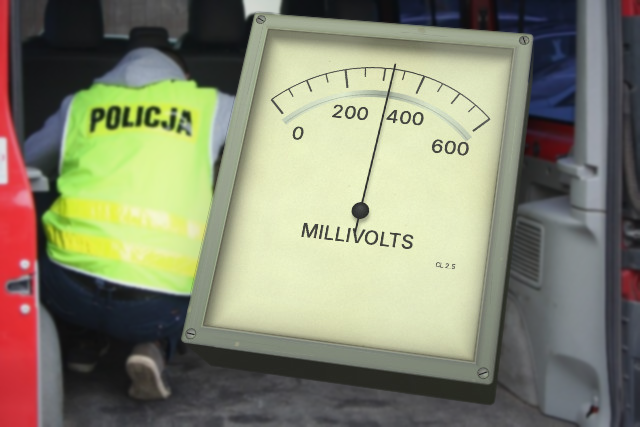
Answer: 325mV
